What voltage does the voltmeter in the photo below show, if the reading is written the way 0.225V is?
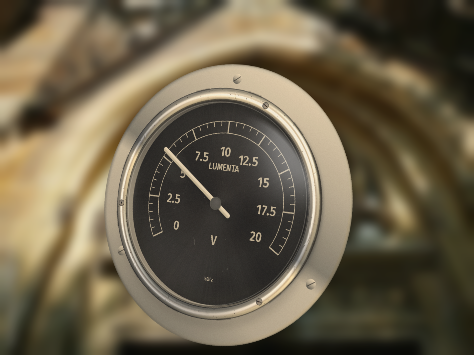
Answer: 5.5V
